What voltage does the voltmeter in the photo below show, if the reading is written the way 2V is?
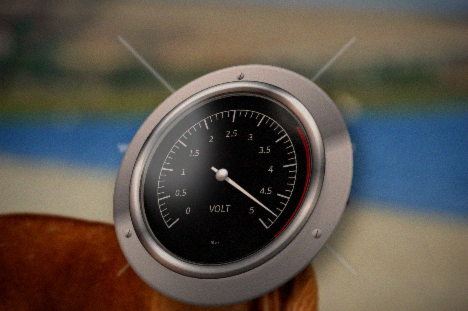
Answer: 4.8V
